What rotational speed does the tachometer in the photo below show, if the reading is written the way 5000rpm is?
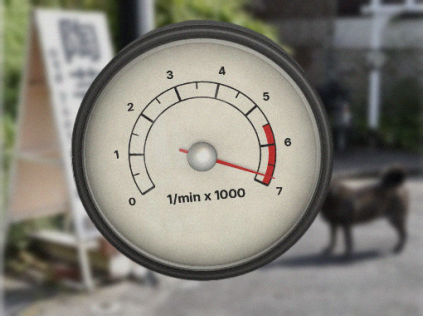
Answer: 6750rpm
